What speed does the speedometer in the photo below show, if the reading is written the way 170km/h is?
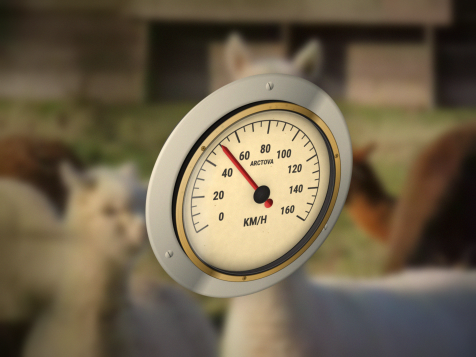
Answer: 50km/h
